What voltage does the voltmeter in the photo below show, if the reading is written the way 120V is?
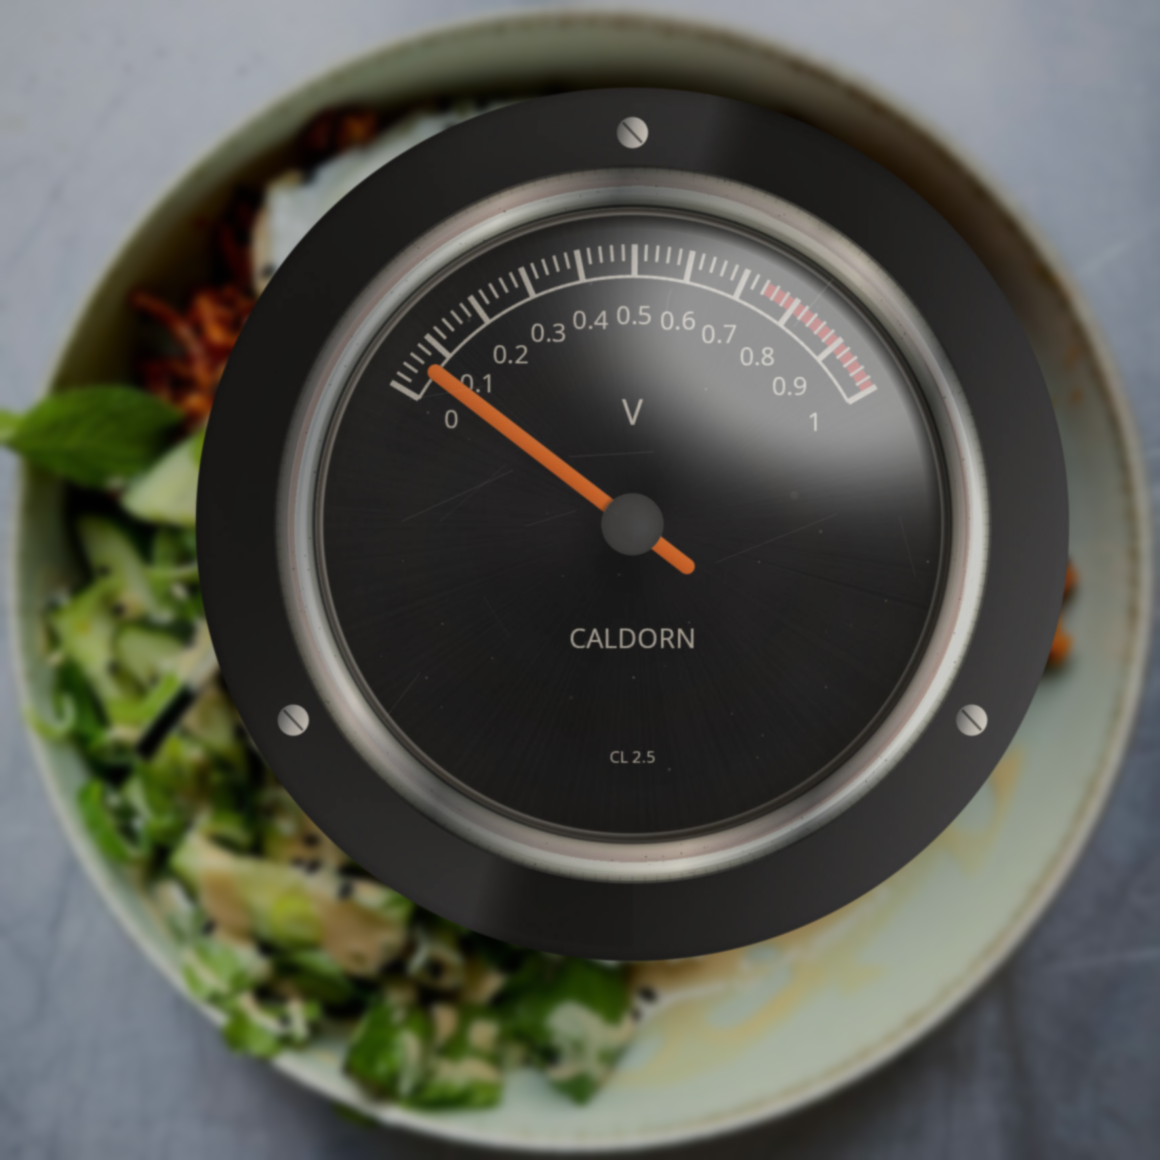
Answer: 0.06V
